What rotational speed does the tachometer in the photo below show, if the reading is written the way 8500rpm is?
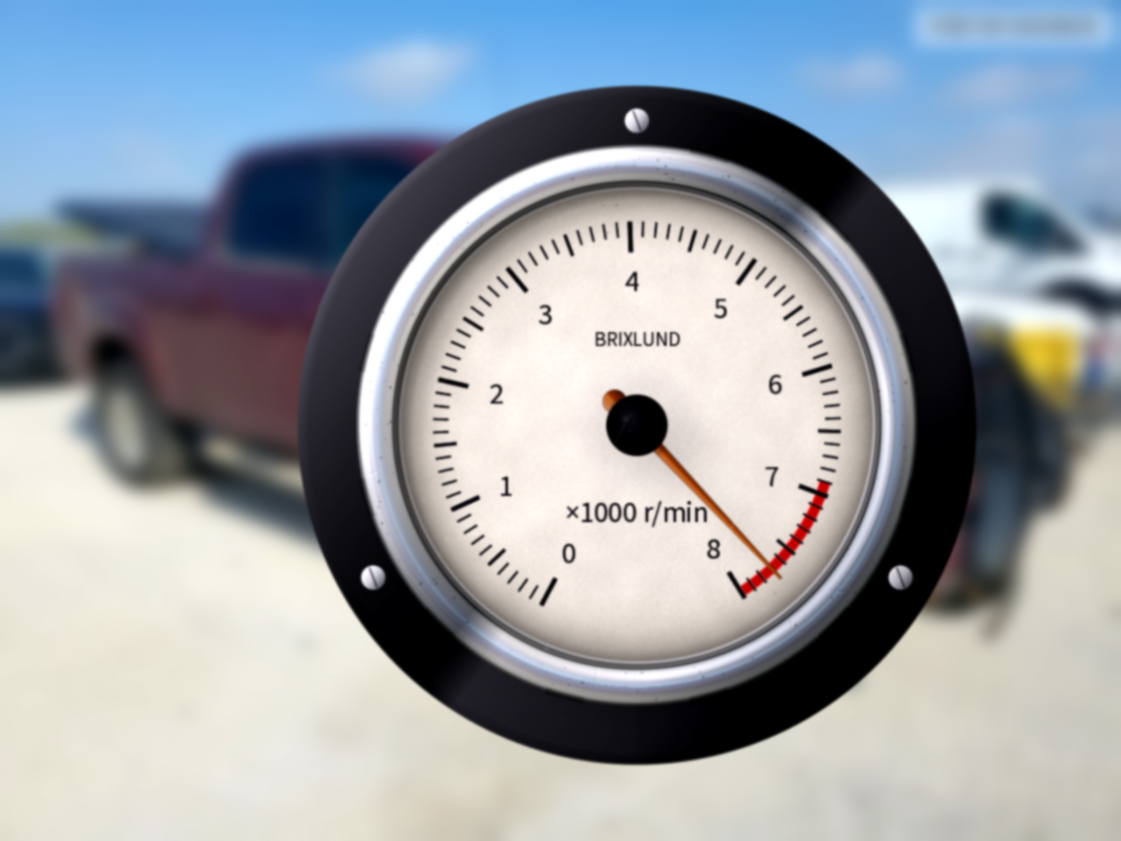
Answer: 7700rpm
